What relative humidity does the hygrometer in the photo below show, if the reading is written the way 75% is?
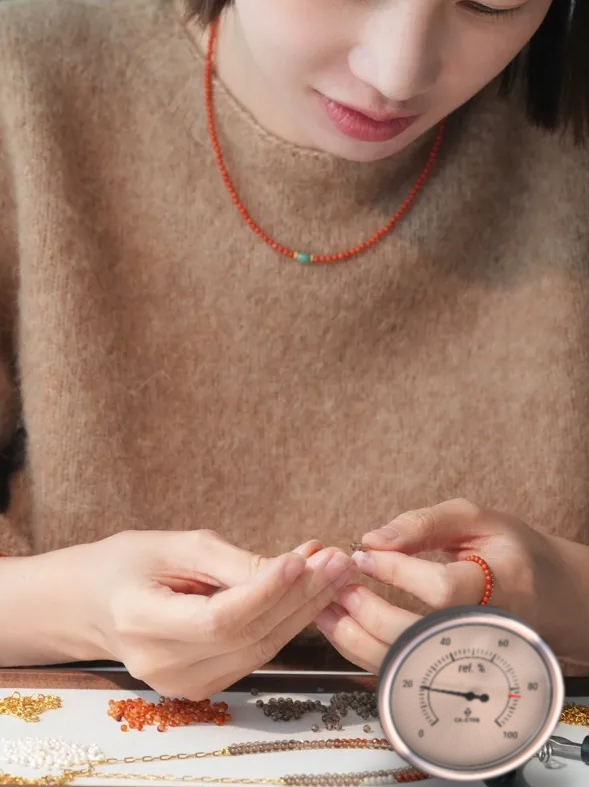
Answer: 20%
